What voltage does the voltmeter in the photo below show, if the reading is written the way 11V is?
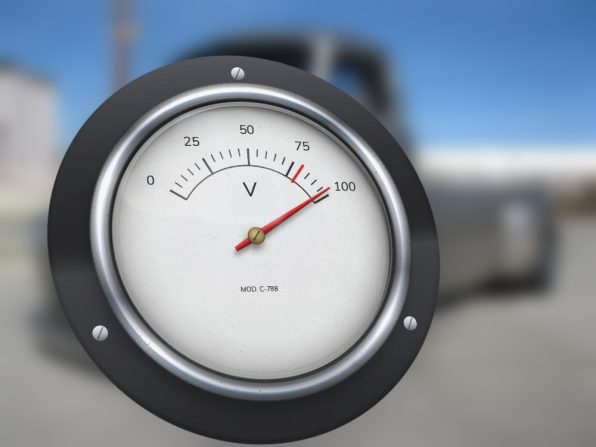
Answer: 97.5V
